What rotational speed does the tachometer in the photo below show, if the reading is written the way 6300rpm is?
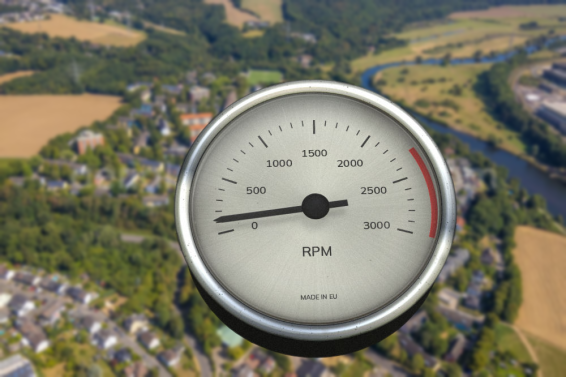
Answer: 100rpm
